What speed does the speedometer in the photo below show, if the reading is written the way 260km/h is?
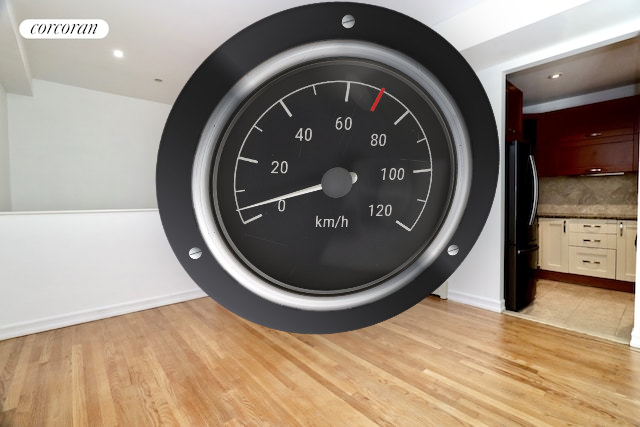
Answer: 5km/h
